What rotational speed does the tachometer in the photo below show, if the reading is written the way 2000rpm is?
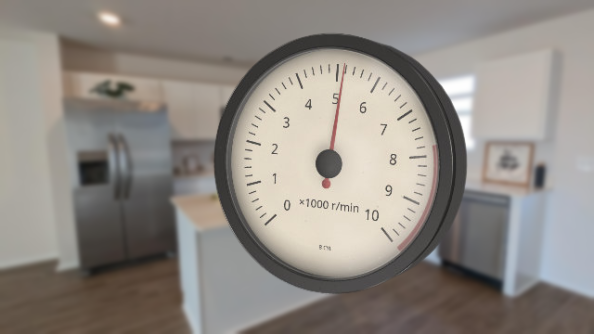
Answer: 5200rpm
